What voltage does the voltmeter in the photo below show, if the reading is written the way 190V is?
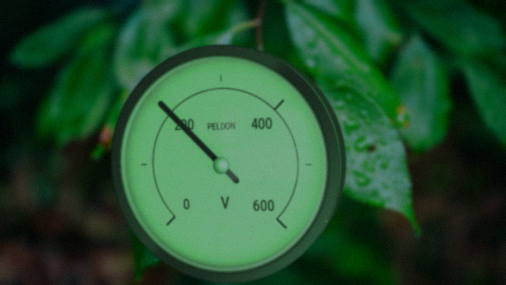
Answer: 200V
